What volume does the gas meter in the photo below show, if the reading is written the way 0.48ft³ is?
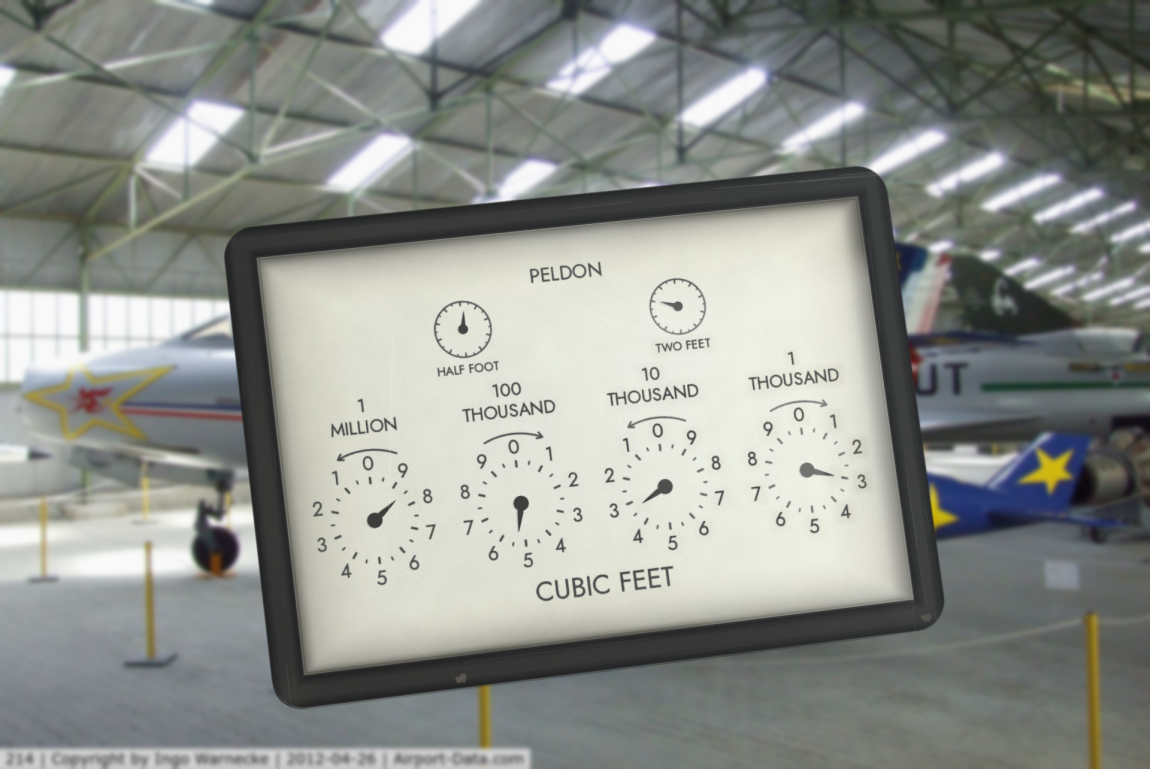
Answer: 853300ft³
